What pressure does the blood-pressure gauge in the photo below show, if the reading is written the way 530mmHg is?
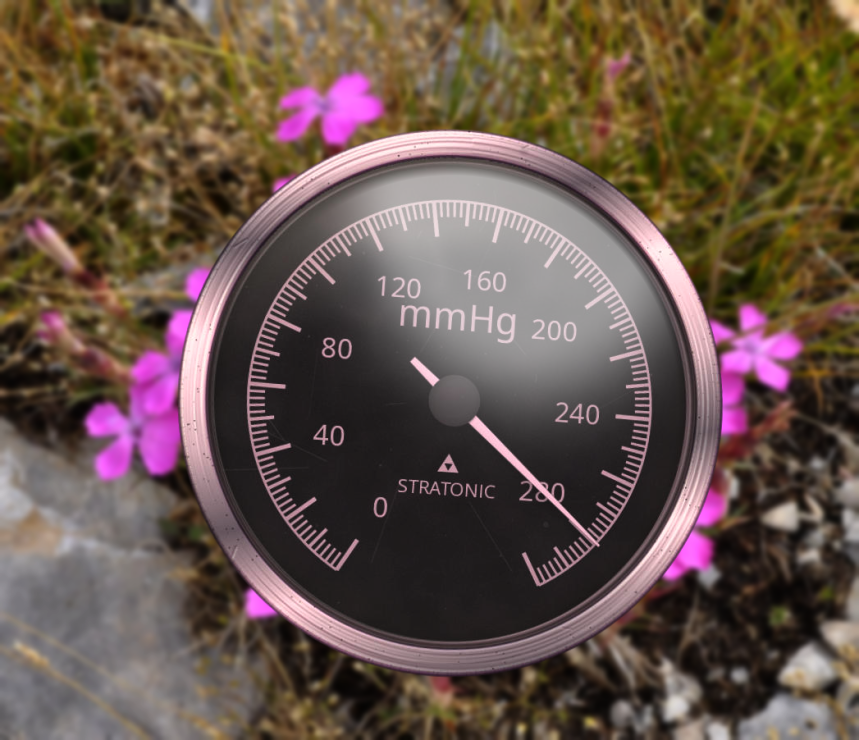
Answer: 280mmHg
